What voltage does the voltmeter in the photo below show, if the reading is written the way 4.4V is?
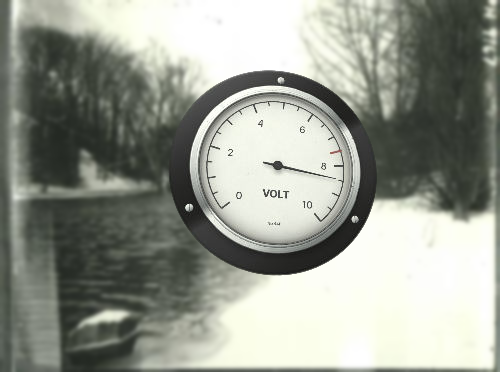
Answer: 8.5V
